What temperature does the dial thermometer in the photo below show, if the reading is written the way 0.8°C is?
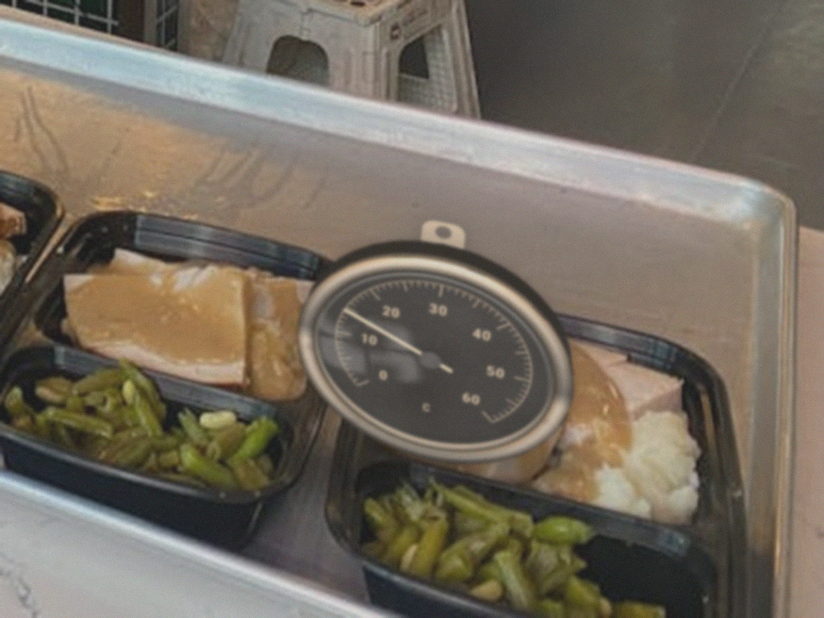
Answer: 15°C
